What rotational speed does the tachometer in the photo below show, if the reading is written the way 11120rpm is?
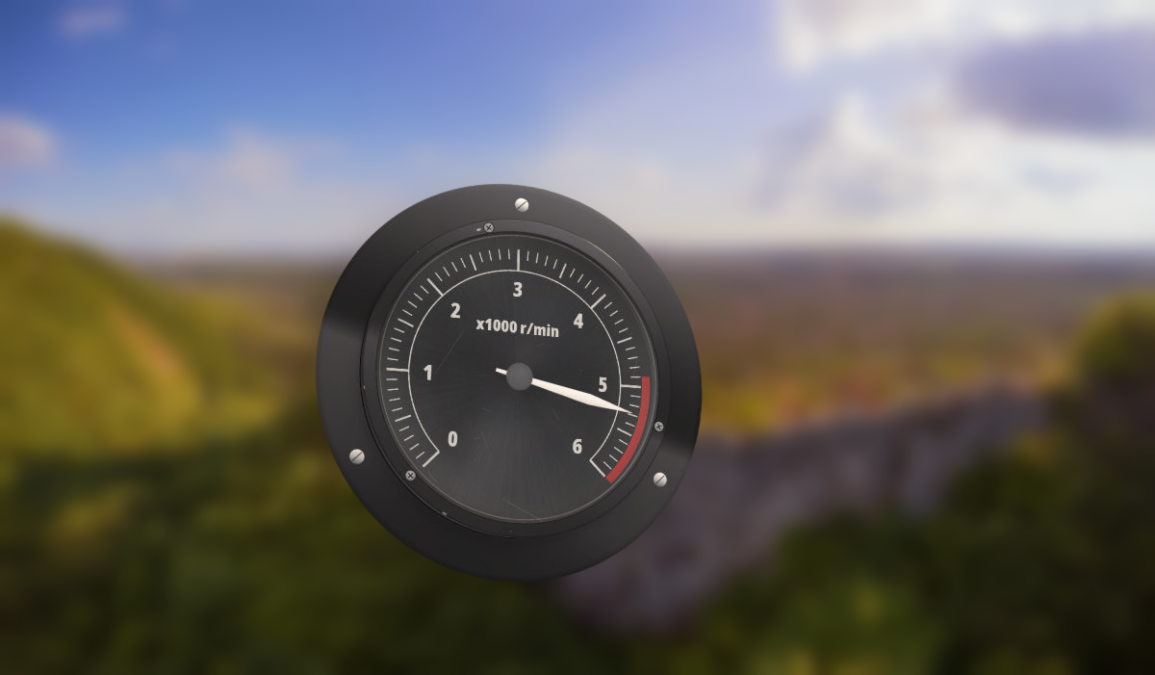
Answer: 5300rpm
